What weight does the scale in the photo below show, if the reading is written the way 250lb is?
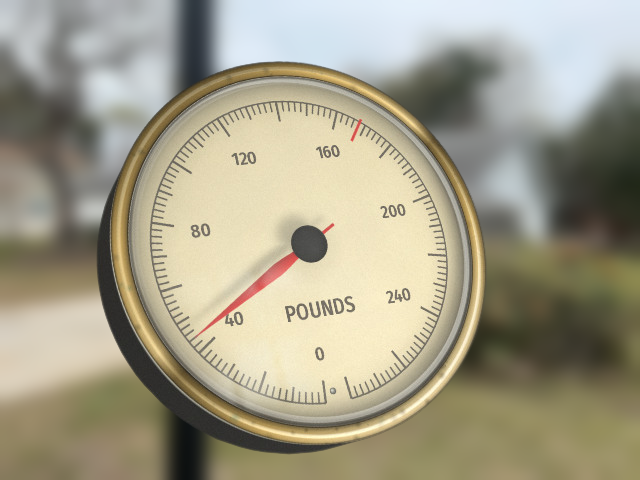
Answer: 44lb
